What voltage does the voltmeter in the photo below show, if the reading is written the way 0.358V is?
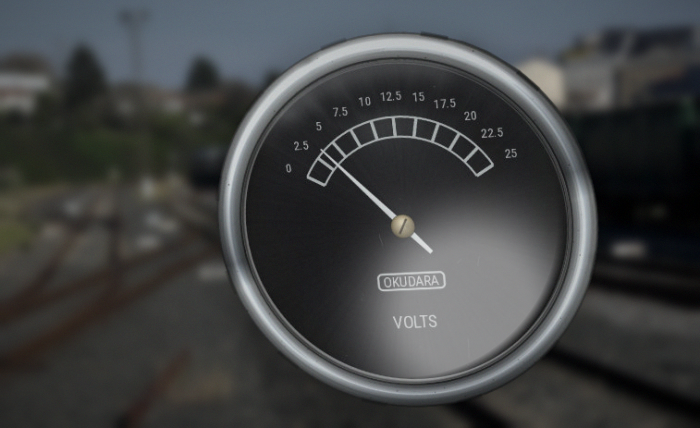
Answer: 3.75V
